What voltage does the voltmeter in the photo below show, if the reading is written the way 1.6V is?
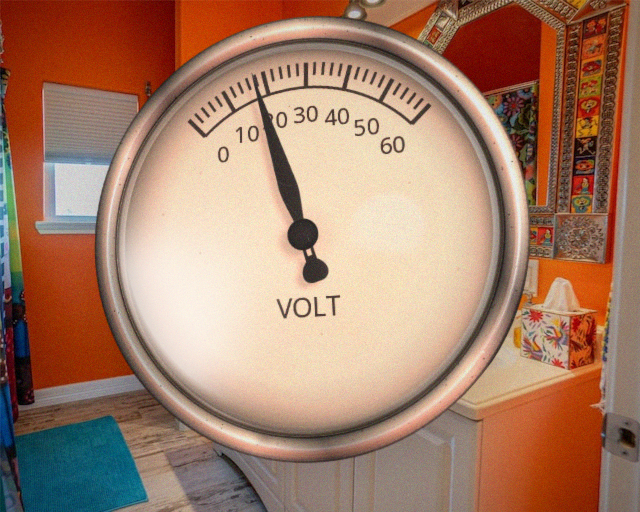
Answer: 18V
